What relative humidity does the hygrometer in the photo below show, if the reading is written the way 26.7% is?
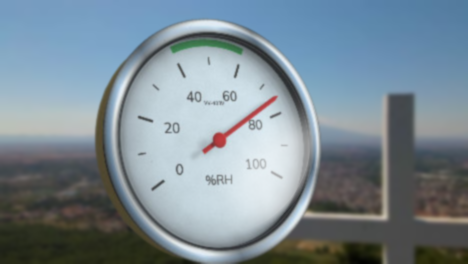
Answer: 75%
